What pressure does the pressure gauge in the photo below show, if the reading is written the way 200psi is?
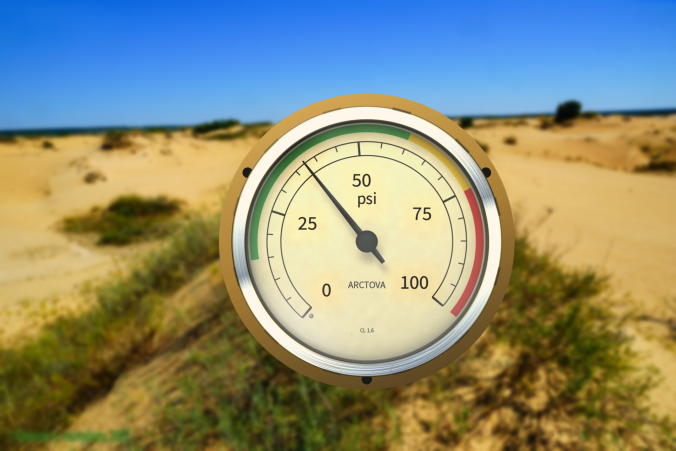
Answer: 37.5psi
